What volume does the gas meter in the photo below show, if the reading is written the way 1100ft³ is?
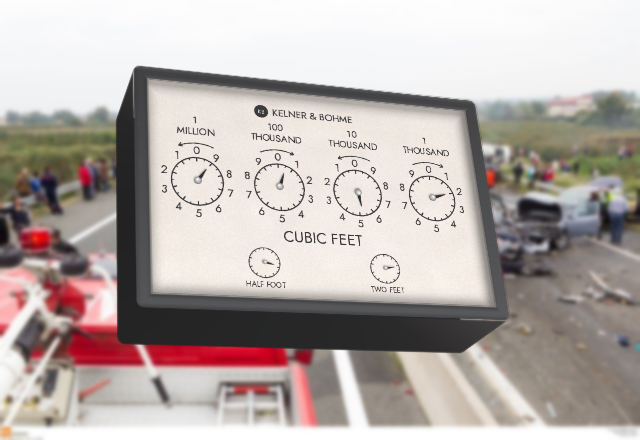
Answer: 905200ft³
